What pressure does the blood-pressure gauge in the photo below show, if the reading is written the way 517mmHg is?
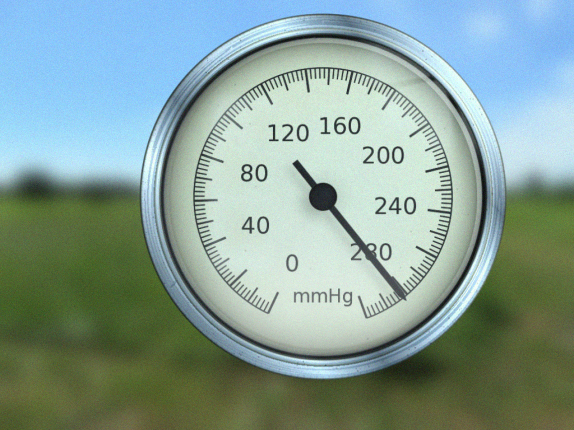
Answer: 282mmHg
